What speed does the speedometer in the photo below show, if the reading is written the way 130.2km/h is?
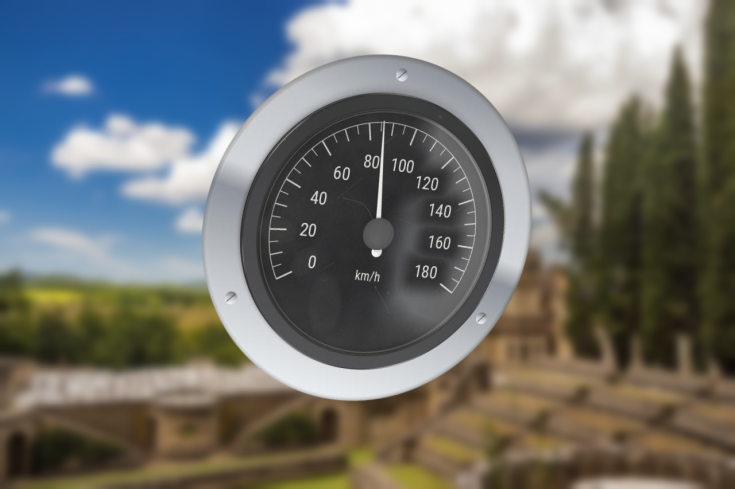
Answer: 85km/h
